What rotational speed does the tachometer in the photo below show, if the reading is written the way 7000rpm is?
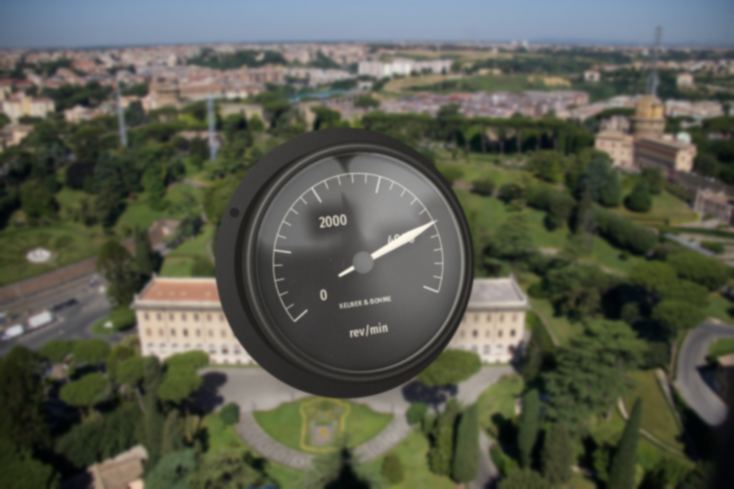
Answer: 4000rpm
